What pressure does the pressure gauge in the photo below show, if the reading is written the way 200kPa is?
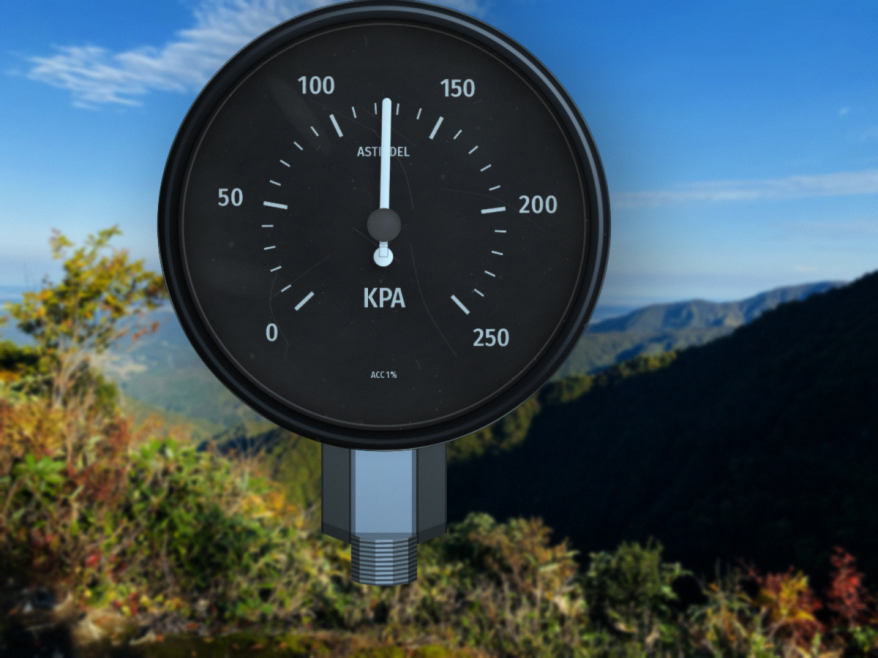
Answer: 125kPa
